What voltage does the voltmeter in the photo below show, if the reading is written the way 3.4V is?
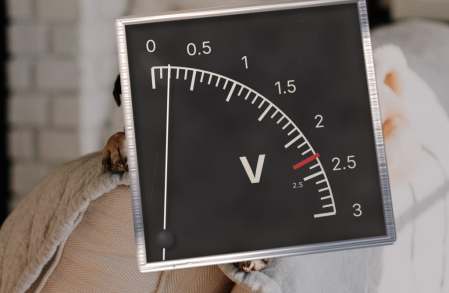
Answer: 0.2V
